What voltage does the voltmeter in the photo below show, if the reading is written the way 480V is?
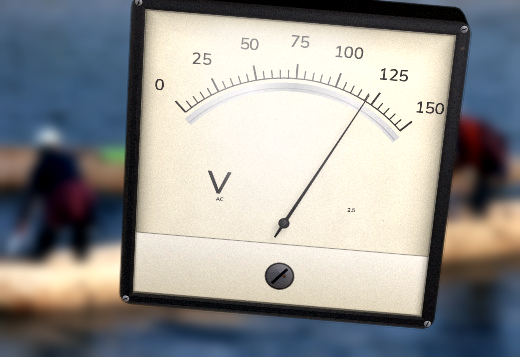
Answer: 120V
